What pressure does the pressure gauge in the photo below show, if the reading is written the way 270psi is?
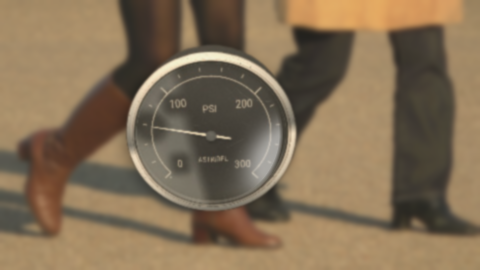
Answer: 60psi
